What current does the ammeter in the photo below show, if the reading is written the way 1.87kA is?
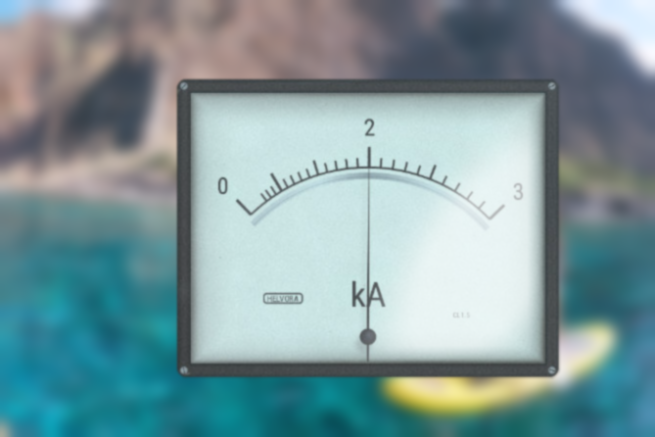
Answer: 2kA
